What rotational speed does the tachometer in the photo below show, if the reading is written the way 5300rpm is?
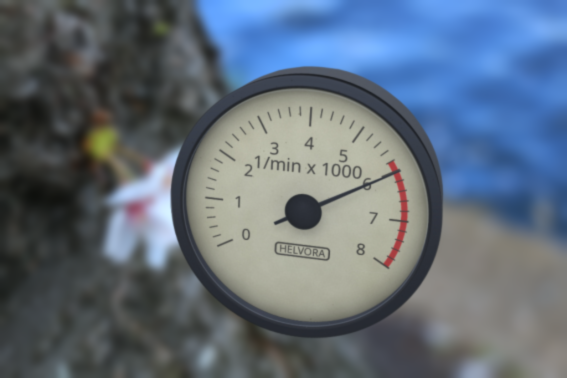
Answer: 6000rpm
